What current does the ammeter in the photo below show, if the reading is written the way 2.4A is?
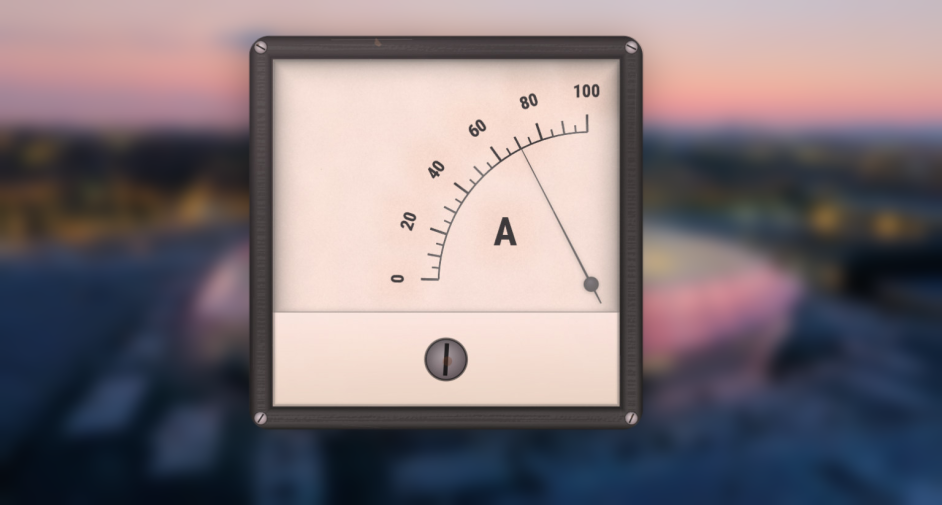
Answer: 70A
